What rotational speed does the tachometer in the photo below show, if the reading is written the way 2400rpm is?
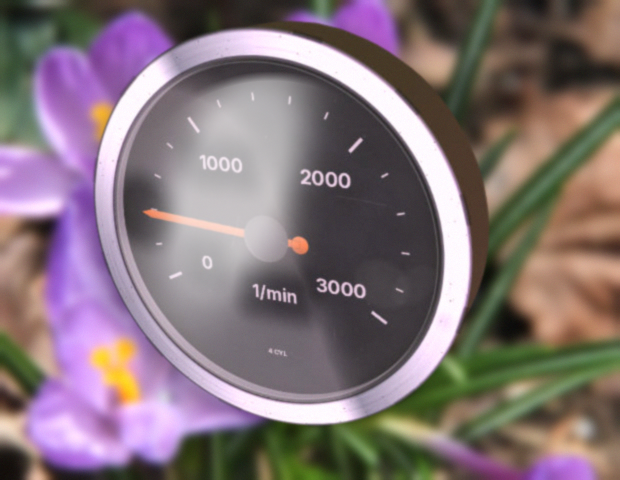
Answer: 400rpm
